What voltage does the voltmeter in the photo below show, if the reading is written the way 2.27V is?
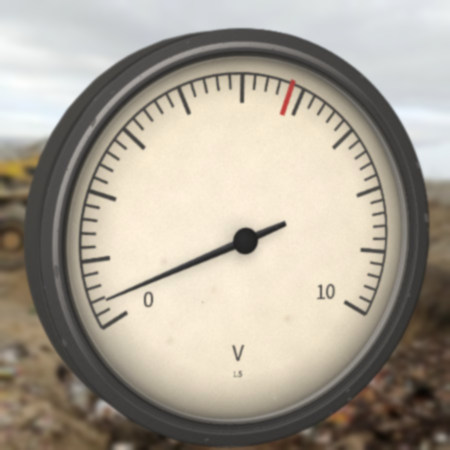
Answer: 0.4V
